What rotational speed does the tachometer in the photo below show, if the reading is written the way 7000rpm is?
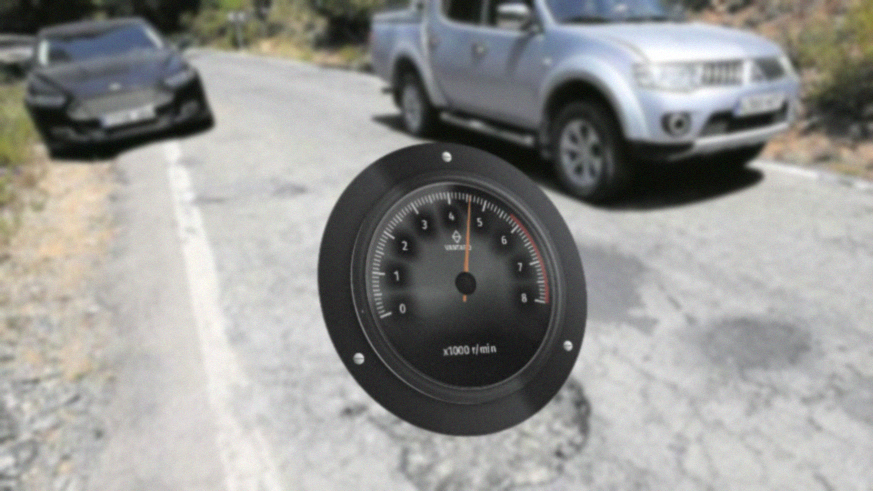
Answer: 4500rpm
